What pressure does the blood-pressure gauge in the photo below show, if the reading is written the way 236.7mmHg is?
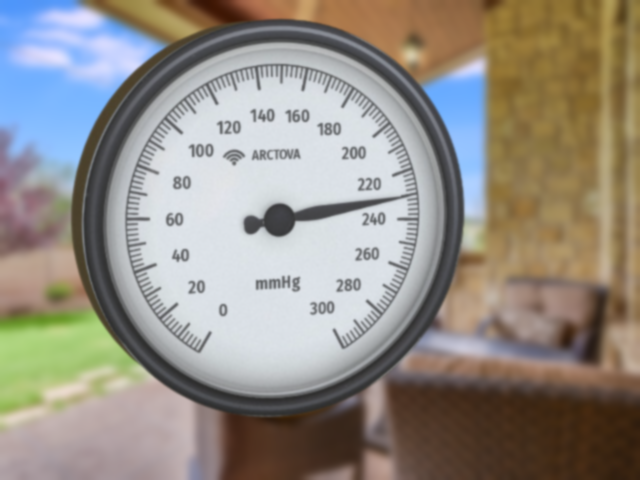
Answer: 230mmHg
